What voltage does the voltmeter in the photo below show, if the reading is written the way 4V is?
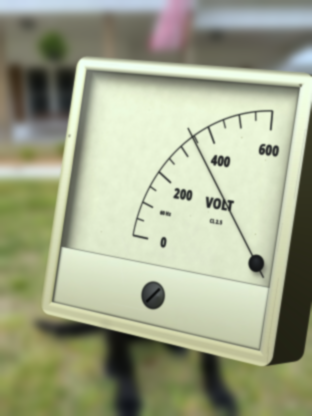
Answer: 350V
